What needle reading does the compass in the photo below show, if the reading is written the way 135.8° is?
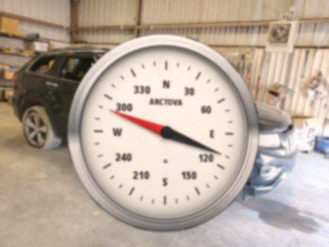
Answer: 290°
